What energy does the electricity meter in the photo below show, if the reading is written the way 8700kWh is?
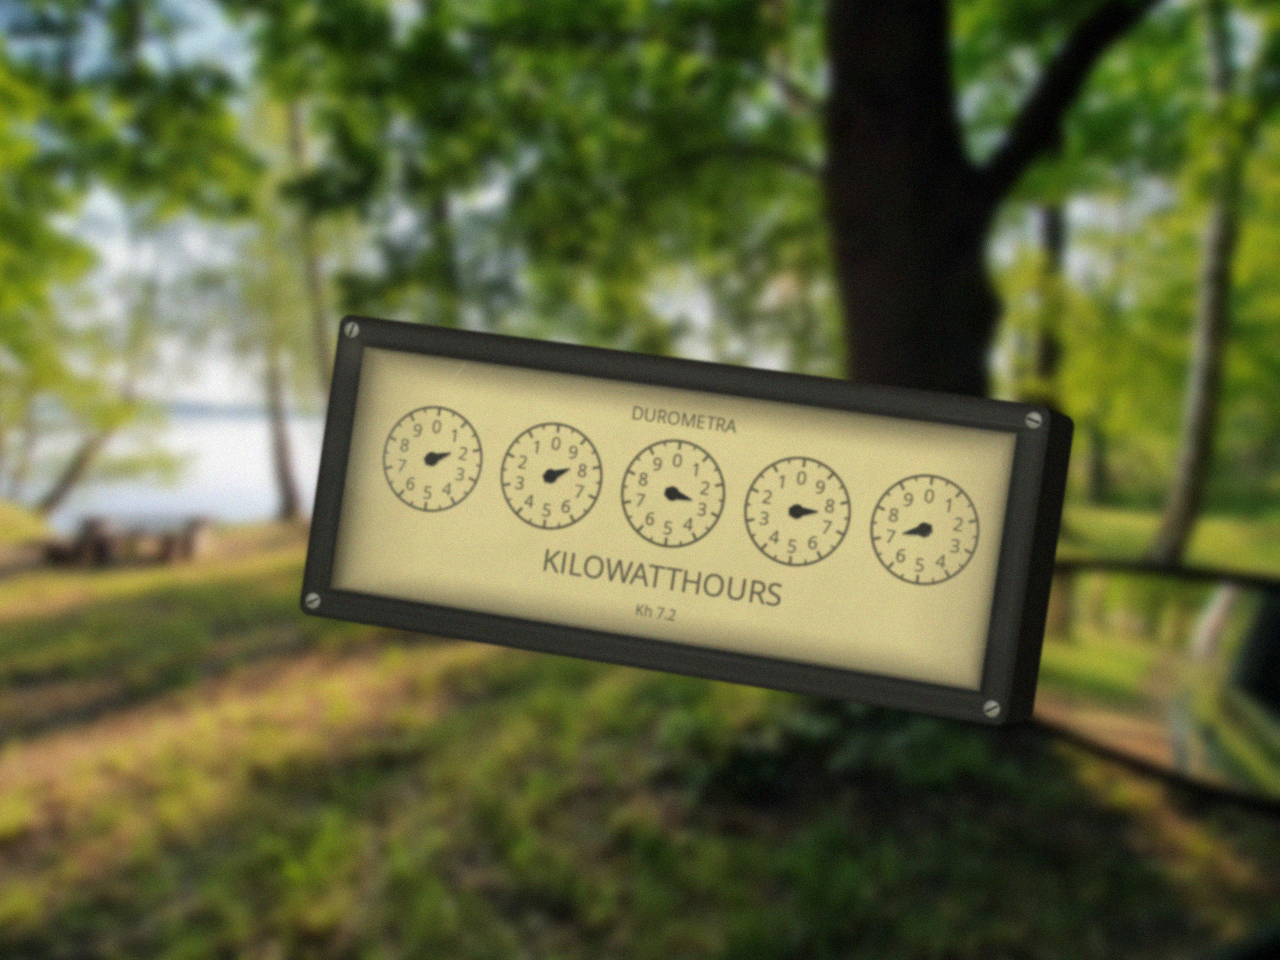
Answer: 18277kWh
